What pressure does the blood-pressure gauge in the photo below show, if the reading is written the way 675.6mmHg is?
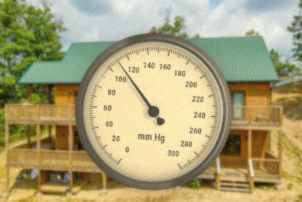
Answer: 110mmHg
